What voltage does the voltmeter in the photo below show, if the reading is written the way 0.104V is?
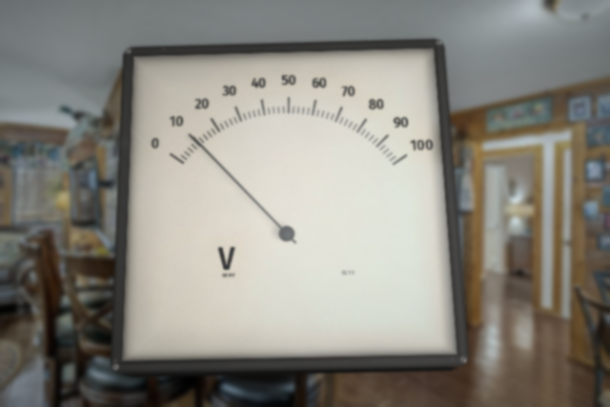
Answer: 10V
